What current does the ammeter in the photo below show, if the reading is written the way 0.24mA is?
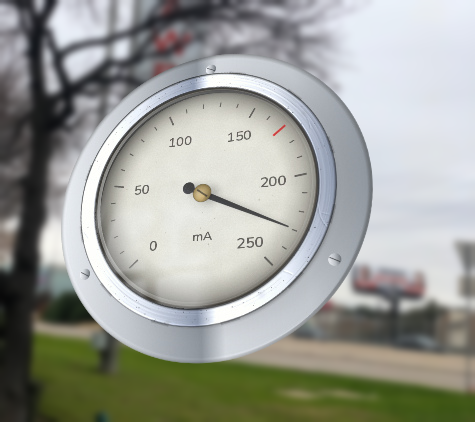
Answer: 230mA
